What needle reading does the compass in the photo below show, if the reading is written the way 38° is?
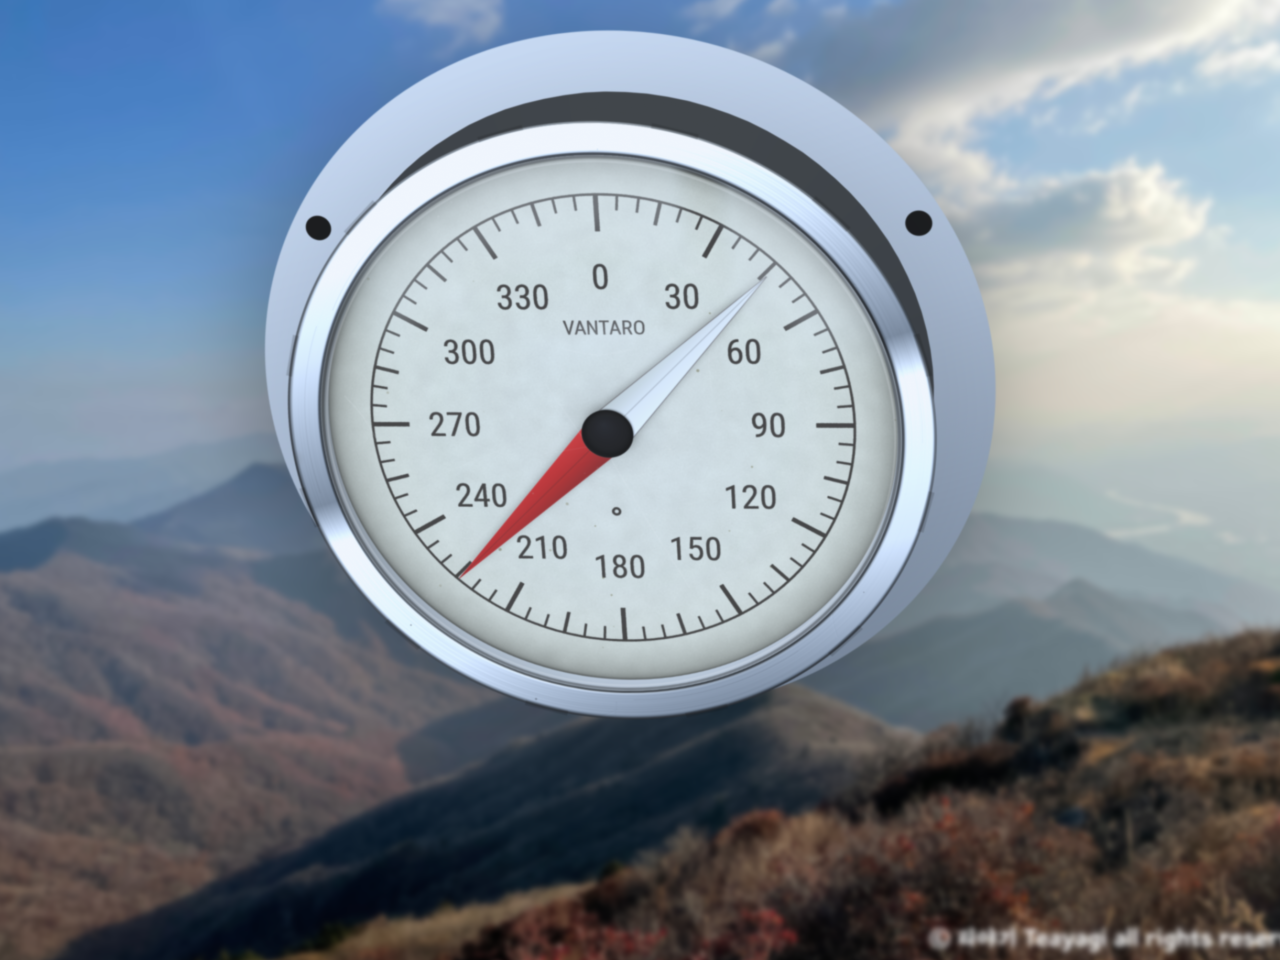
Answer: 225°
